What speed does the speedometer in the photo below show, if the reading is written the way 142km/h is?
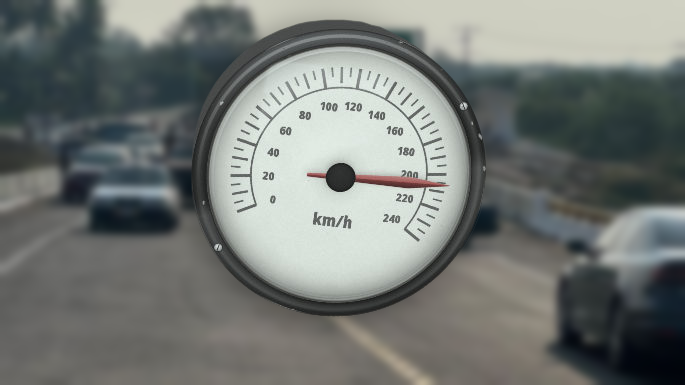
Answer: 205km/h
